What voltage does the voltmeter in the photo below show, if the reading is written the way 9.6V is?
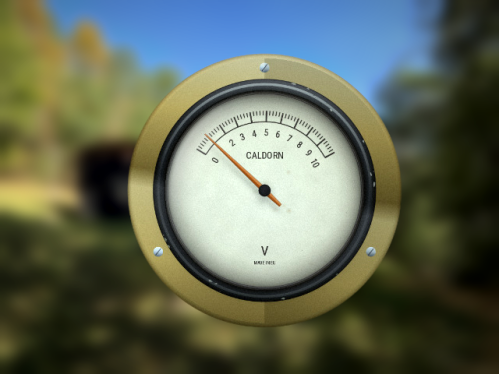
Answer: 1V
